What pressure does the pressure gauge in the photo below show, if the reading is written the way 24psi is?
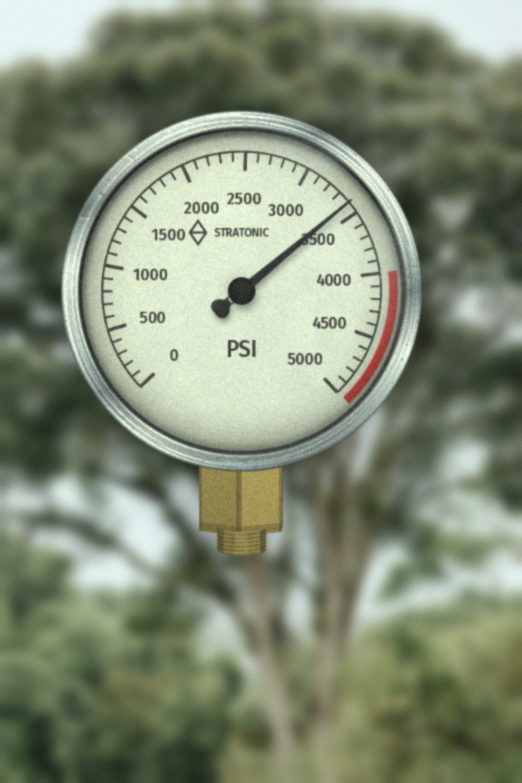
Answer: 3400psi
